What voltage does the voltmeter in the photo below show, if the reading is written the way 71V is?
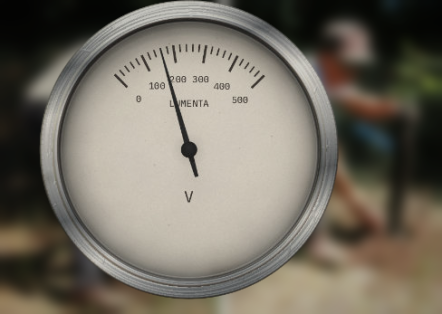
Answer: 160V
